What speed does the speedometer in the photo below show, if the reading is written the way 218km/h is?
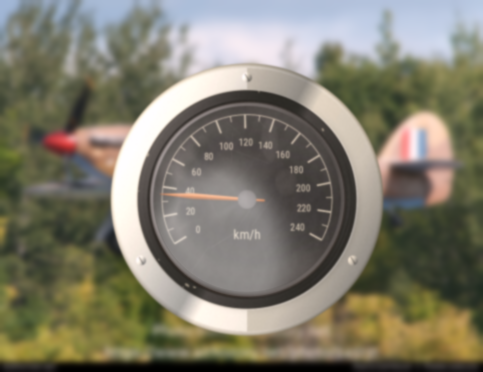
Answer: 35km/h
